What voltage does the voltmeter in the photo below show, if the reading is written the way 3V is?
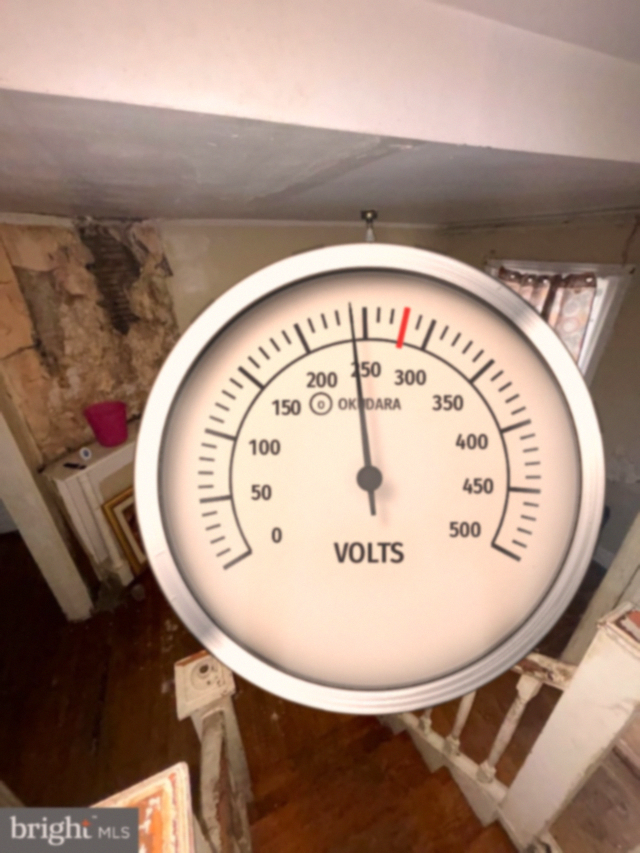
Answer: 240V
